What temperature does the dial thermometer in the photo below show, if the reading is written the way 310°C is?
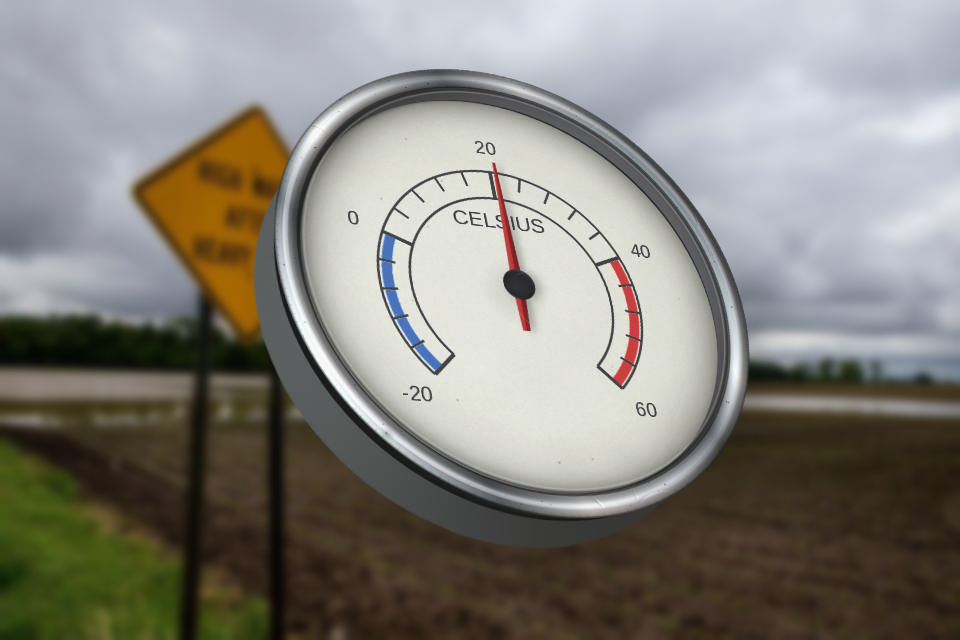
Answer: 20°C
